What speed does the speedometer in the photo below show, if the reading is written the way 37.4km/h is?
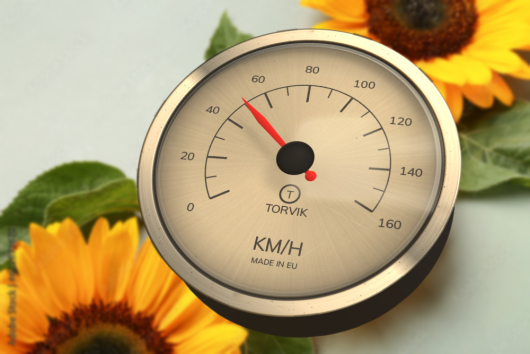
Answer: 50km/h
